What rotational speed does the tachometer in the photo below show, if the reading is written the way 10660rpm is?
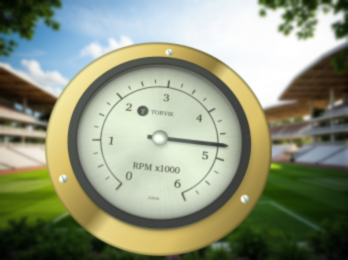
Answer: 4750rpm
